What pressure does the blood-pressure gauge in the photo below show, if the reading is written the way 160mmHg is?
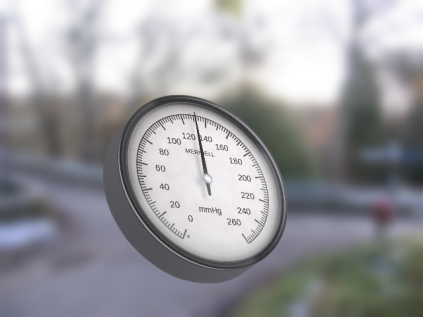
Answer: 130mmHg
